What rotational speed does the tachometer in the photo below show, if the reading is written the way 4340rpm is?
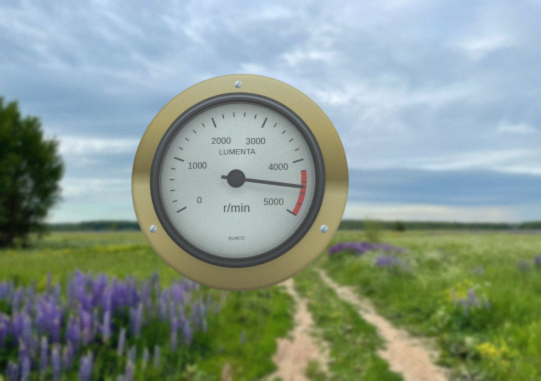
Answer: 4500rpm
